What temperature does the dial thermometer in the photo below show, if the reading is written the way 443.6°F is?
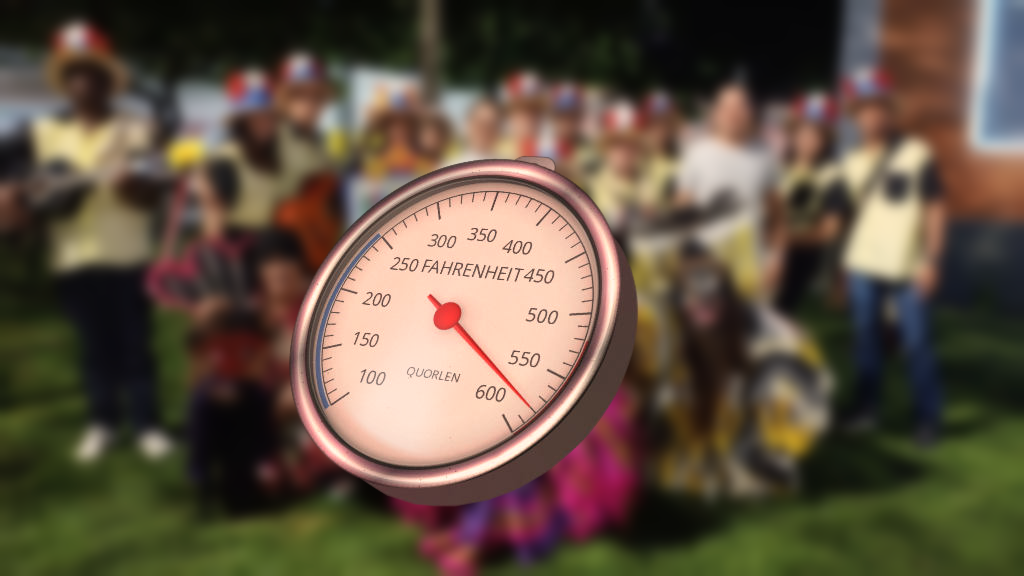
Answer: 580°F
